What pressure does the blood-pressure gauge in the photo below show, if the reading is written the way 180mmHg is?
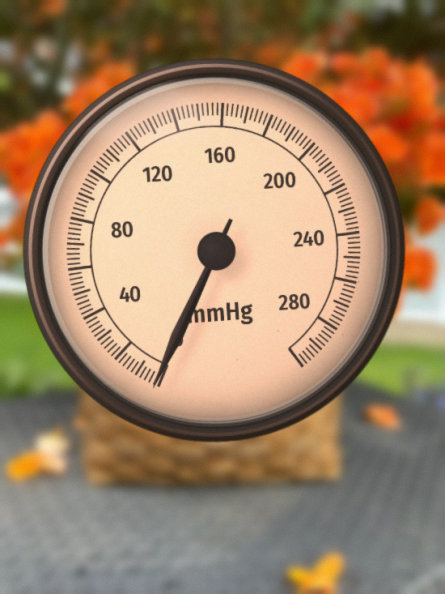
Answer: 2mmHg
